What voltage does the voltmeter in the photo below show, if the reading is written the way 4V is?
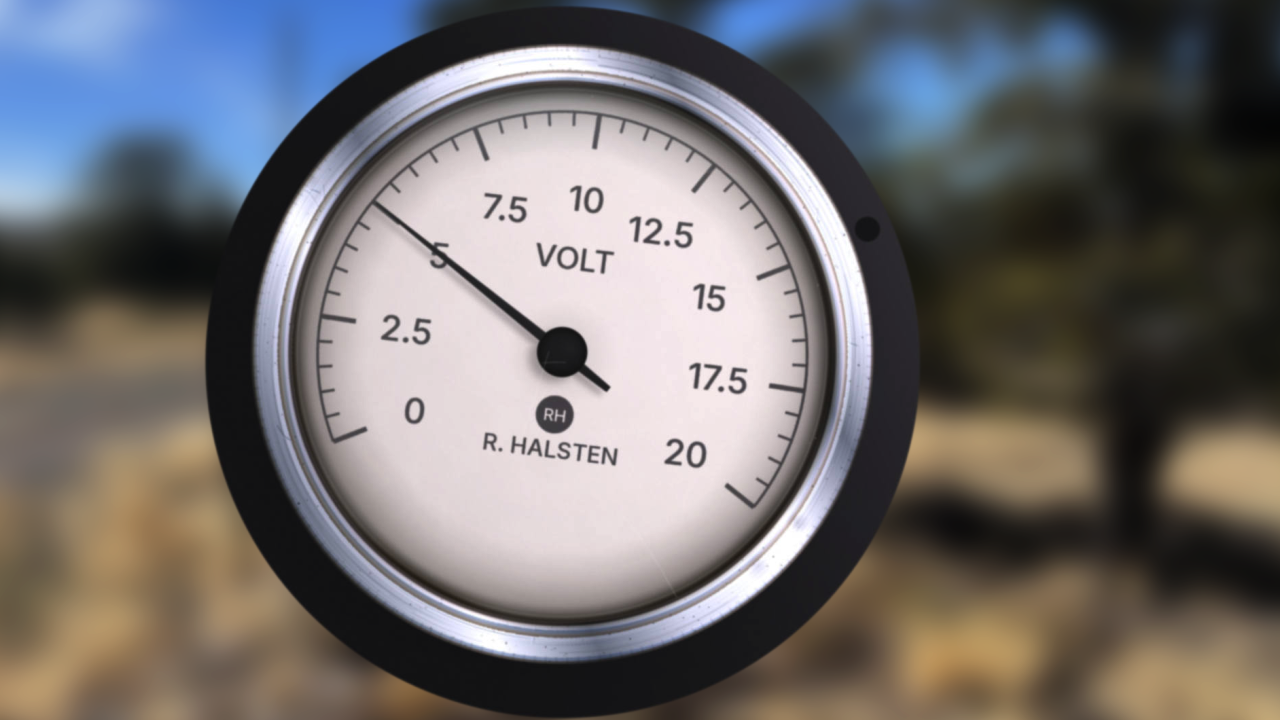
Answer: 5V
